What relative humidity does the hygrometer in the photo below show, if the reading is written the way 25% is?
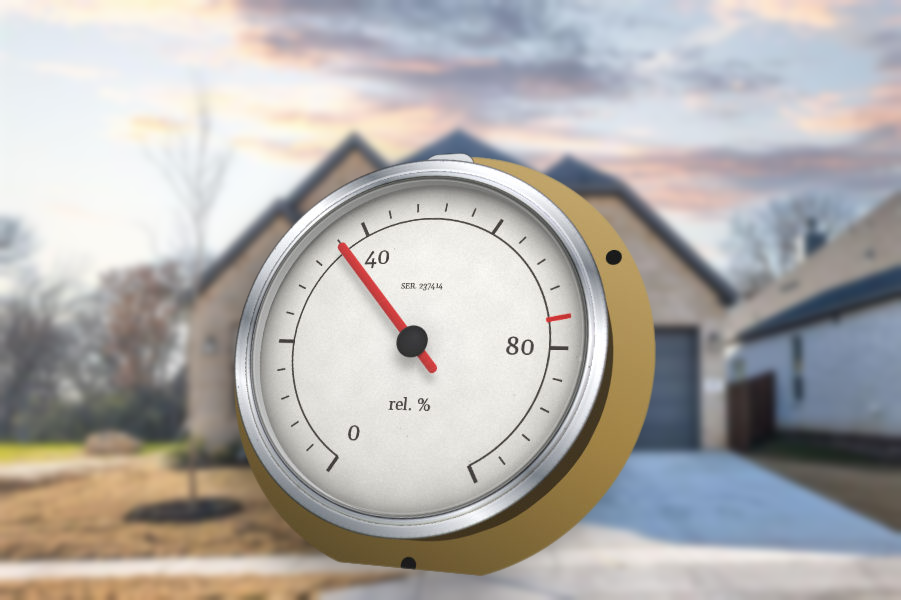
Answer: 36%
